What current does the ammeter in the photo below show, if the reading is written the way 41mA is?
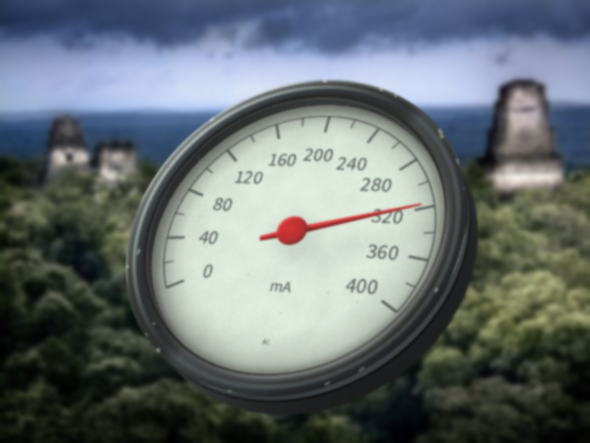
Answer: 320mA
